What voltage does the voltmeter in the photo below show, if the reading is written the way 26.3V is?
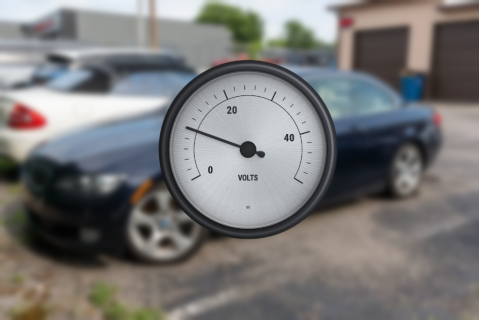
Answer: 10V
